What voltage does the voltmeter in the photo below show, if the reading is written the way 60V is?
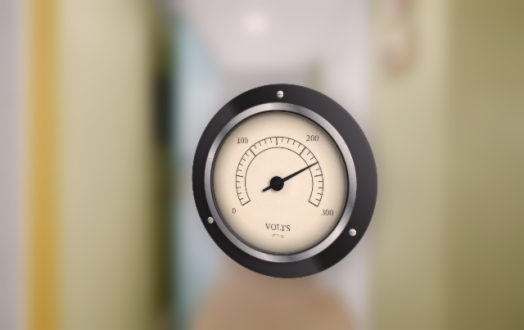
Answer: 230V
